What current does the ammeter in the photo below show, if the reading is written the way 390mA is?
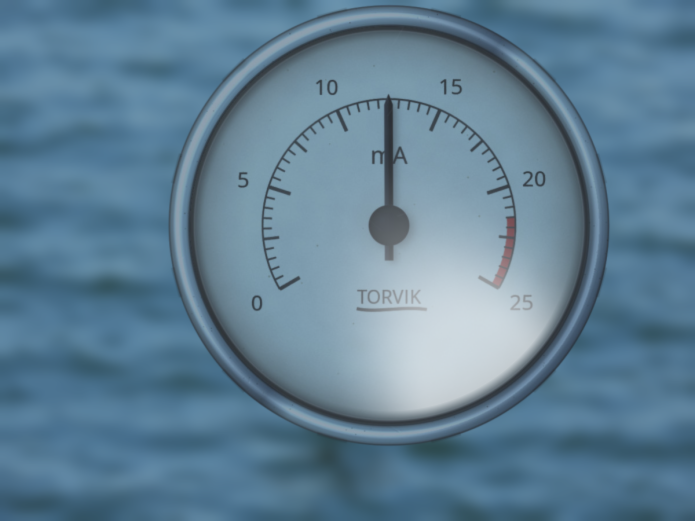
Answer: 12.5mA
